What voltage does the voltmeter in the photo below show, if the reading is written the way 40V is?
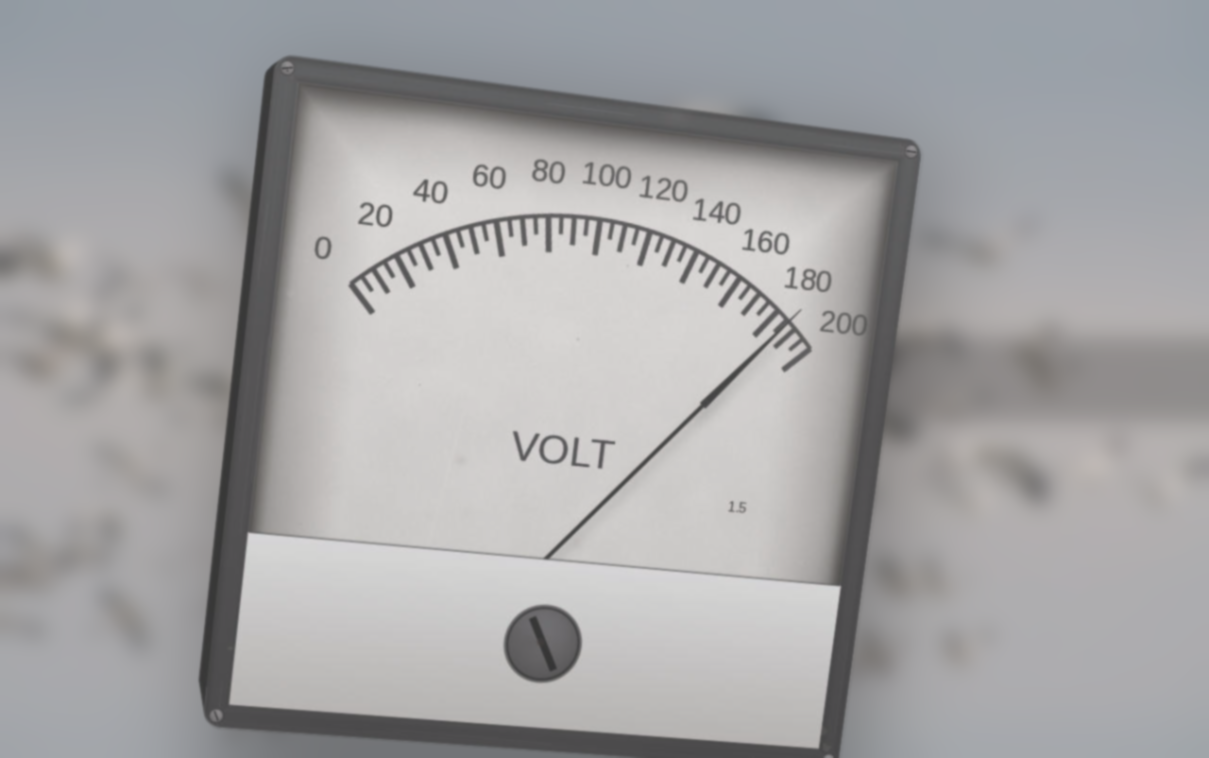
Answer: 185V
